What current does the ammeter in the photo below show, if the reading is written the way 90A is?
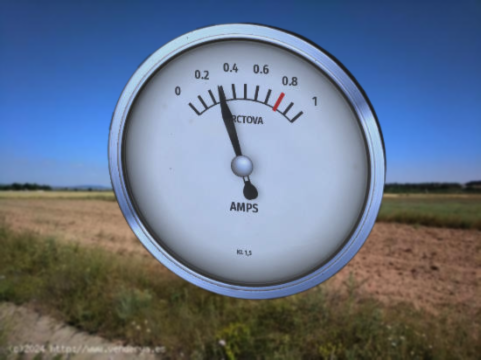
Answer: 0.3A
